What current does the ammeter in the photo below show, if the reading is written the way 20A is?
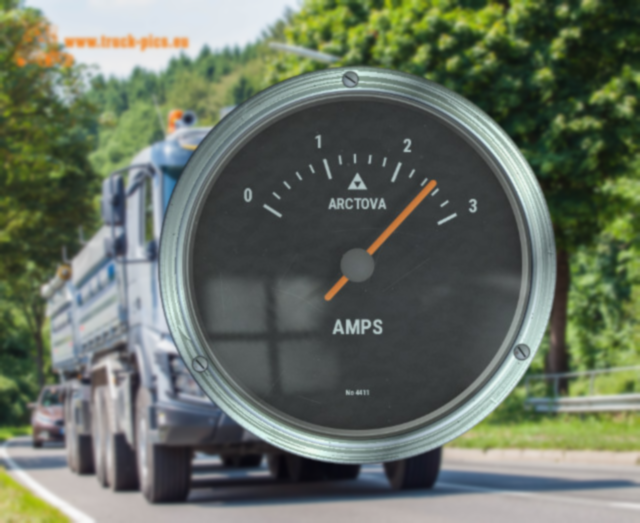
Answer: 2.5A
